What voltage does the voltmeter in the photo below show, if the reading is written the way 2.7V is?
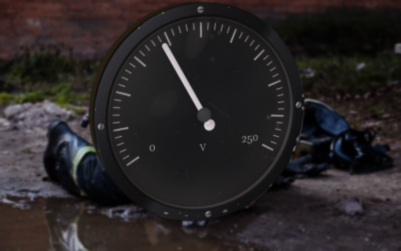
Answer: 95V
